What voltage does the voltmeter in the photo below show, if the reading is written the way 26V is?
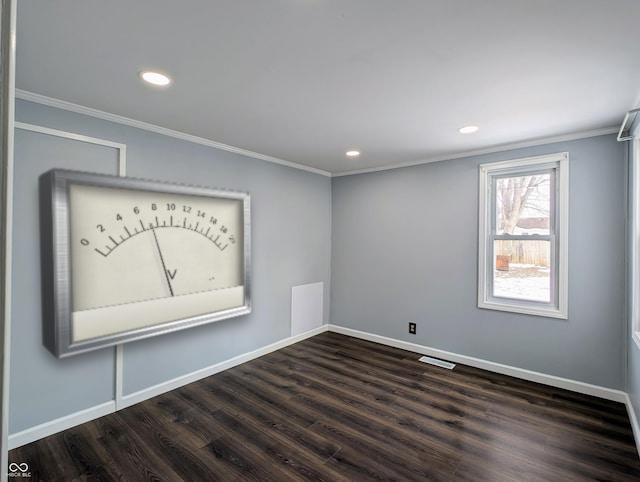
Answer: 7V
